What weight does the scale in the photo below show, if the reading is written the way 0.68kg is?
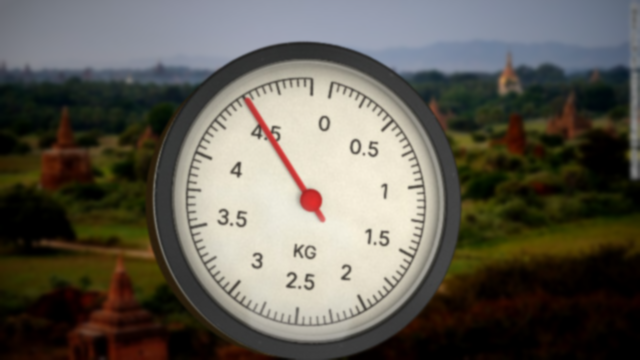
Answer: 4.5kg
